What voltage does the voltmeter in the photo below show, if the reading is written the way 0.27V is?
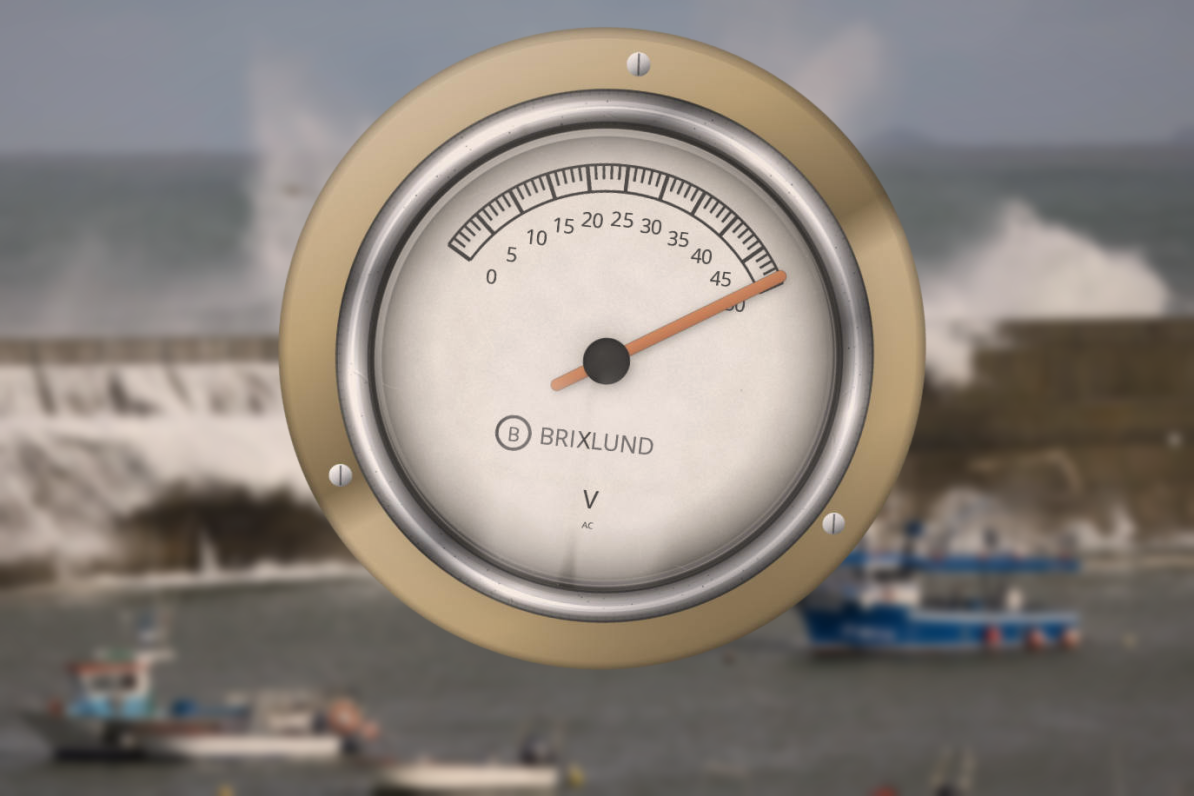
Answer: 49V
